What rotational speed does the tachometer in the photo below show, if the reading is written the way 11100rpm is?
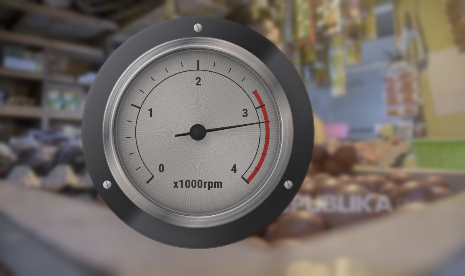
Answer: 3200rpm
